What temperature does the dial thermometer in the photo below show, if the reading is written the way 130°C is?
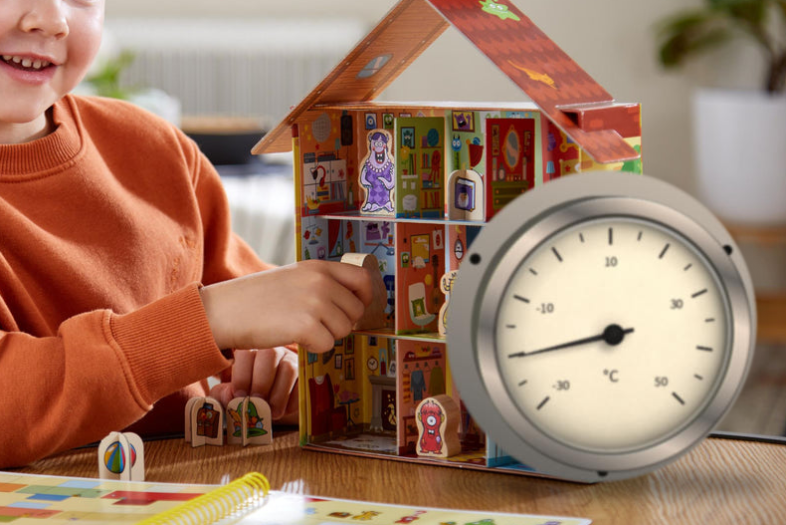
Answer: -20°C
